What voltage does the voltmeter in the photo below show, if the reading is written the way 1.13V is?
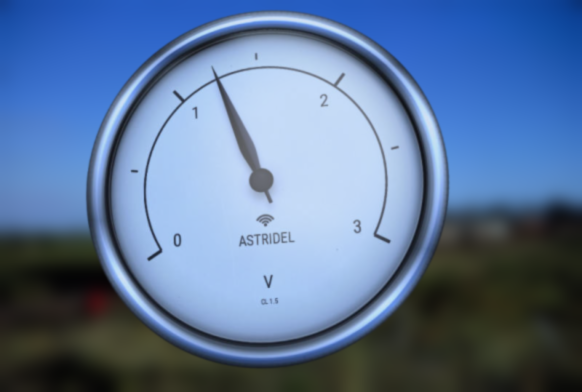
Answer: 1.25V
